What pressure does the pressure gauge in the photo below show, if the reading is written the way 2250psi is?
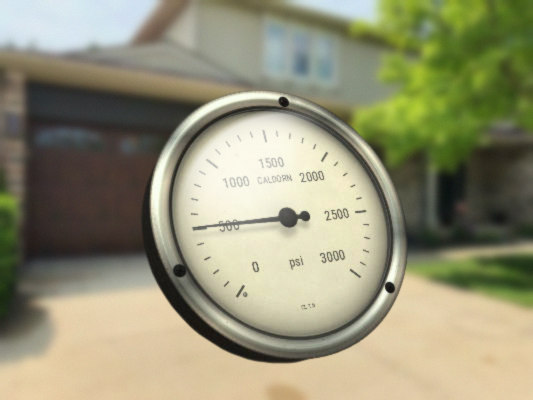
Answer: 500psi
